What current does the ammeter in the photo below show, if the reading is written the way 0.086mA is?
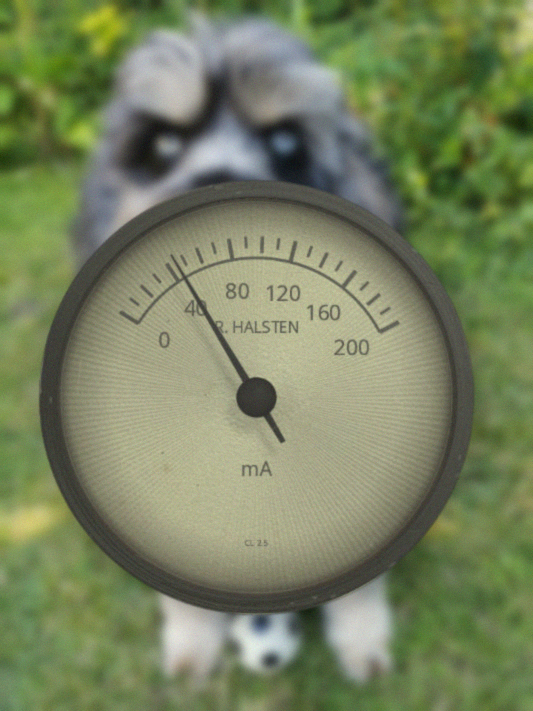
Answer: 45mA
